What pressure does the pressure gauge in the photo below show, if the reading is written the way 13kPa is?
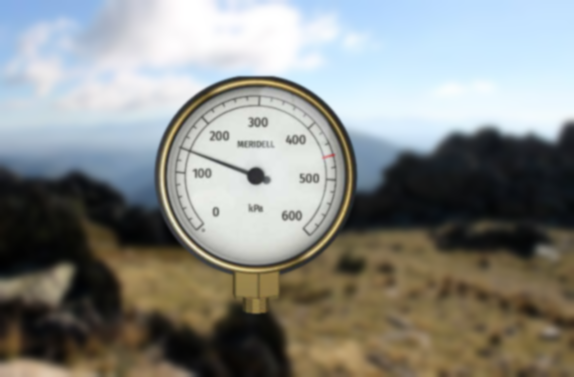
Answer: 140kPa
